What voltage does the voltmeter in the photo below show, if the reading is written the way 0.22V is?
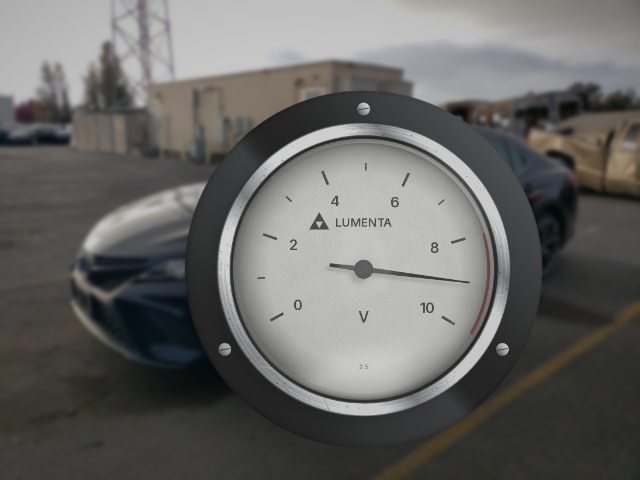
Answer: 9V
